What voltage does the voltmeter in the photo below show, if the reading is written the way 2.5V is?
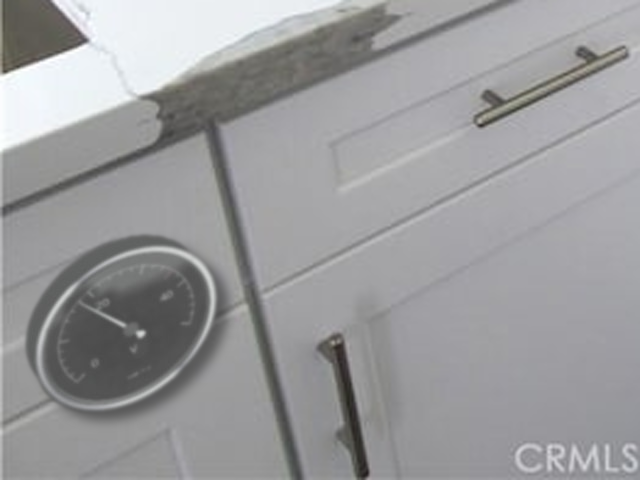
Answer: 18V
